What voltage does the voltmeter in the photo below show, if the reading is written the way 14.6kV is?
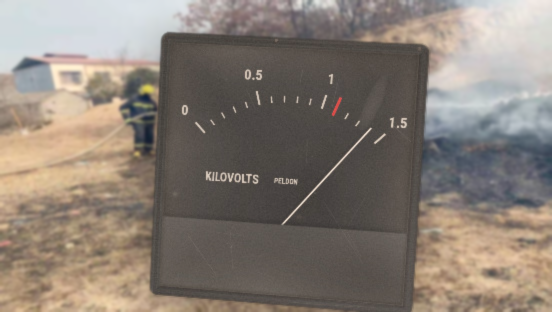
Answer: 1.4kV
